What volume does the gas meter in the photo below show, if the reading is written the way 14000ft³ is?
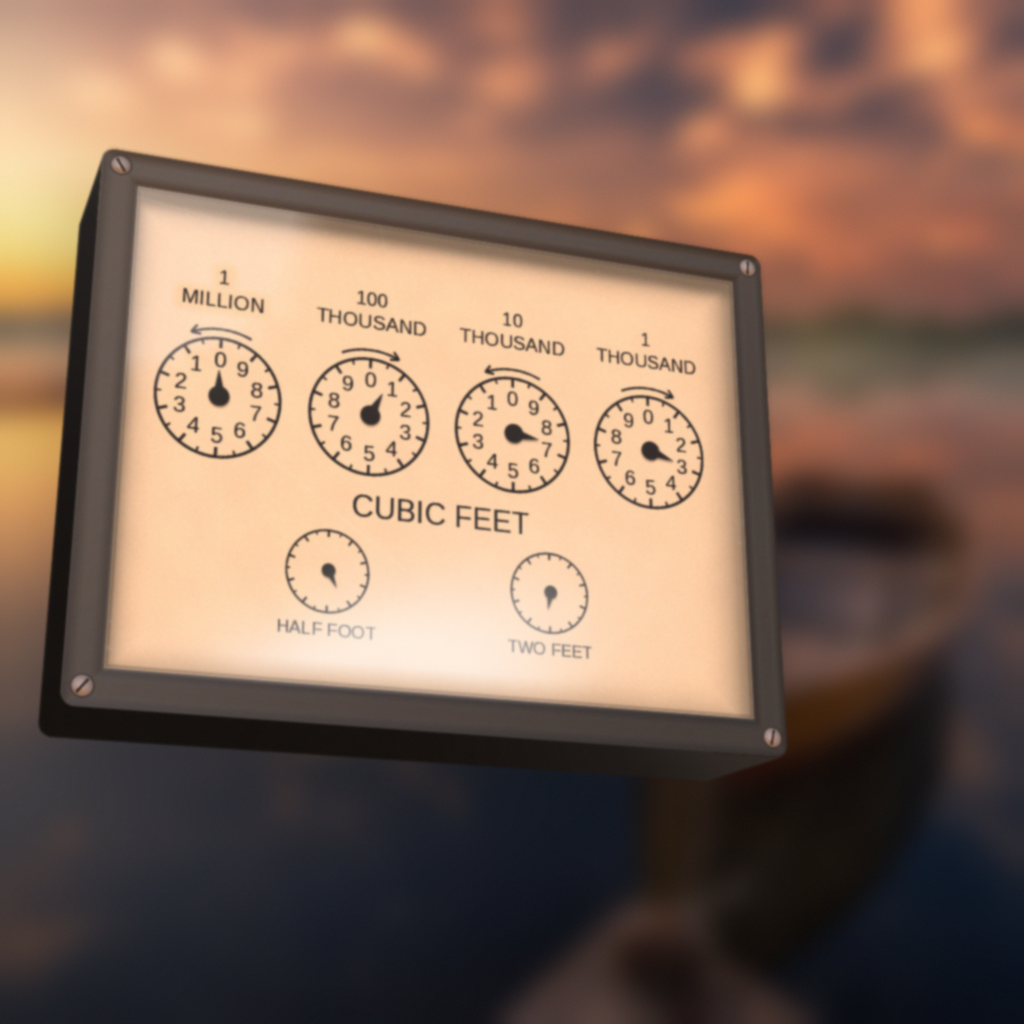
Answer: 7300ft³
